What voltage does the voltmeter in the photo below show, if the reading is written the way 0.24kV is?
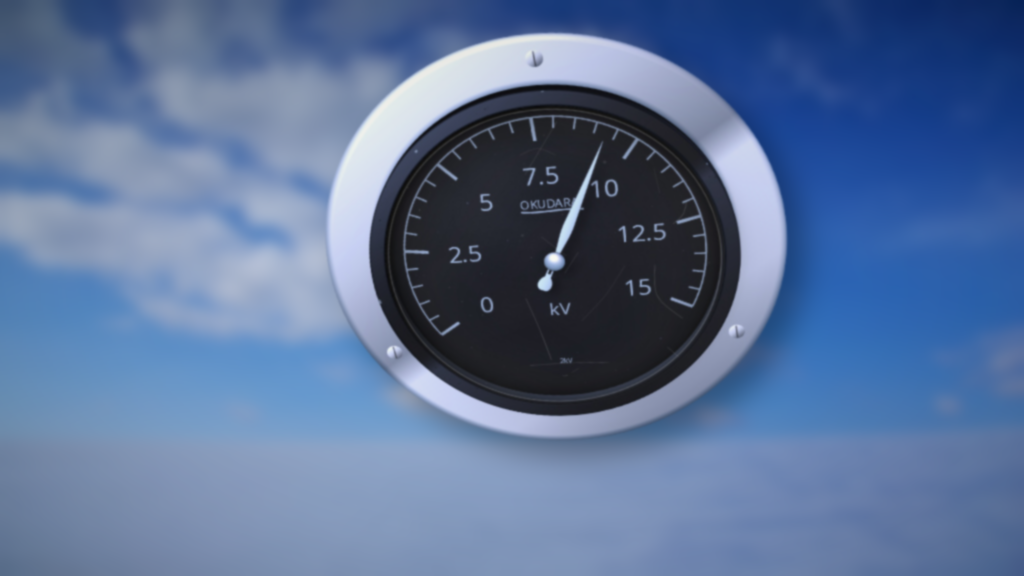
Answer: 9.25kV
